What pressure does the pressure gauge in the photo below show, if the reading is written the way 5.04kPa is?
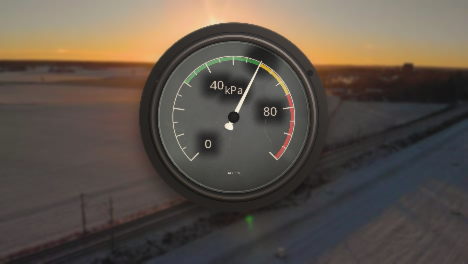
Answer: 60kPa
